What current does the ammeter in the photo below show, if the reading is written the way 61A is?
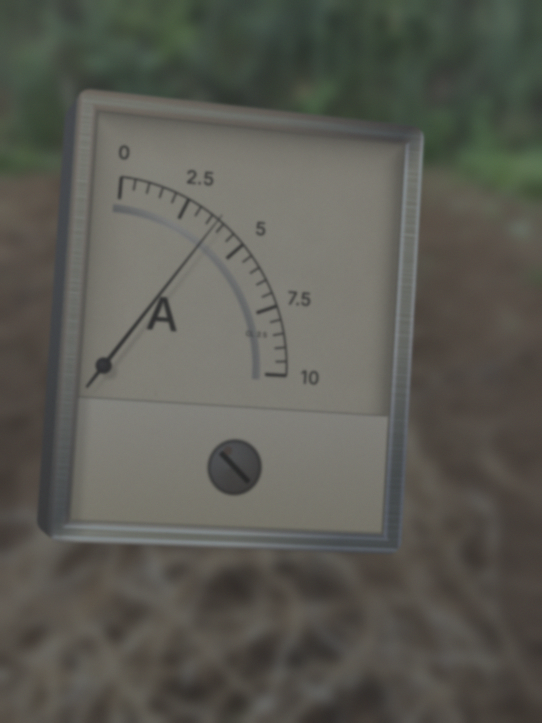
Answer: 3.75A
